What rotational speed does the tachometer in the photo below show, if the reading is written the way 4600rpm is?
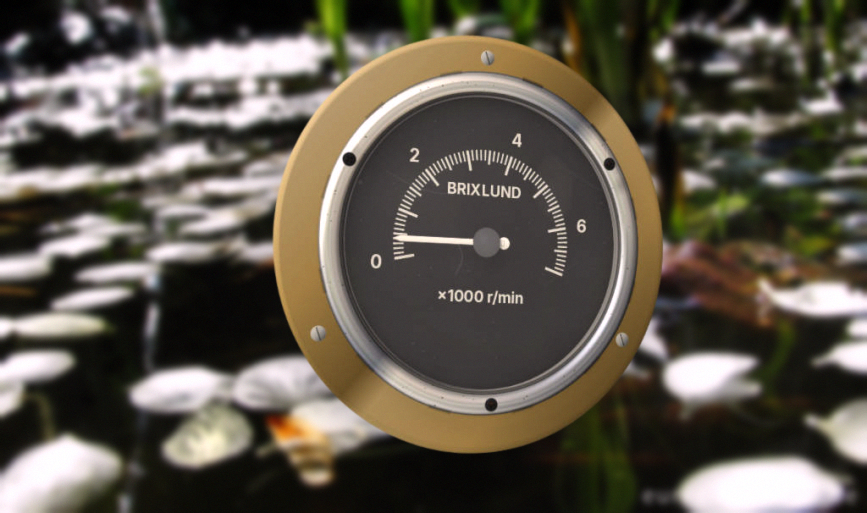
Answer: 400rpm
